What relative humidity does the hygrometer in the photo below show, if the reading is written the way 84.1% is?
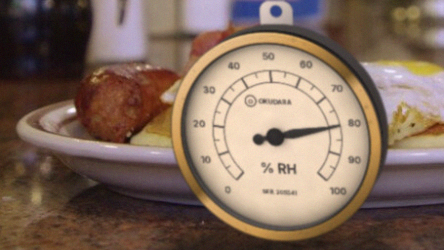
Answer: 80%
